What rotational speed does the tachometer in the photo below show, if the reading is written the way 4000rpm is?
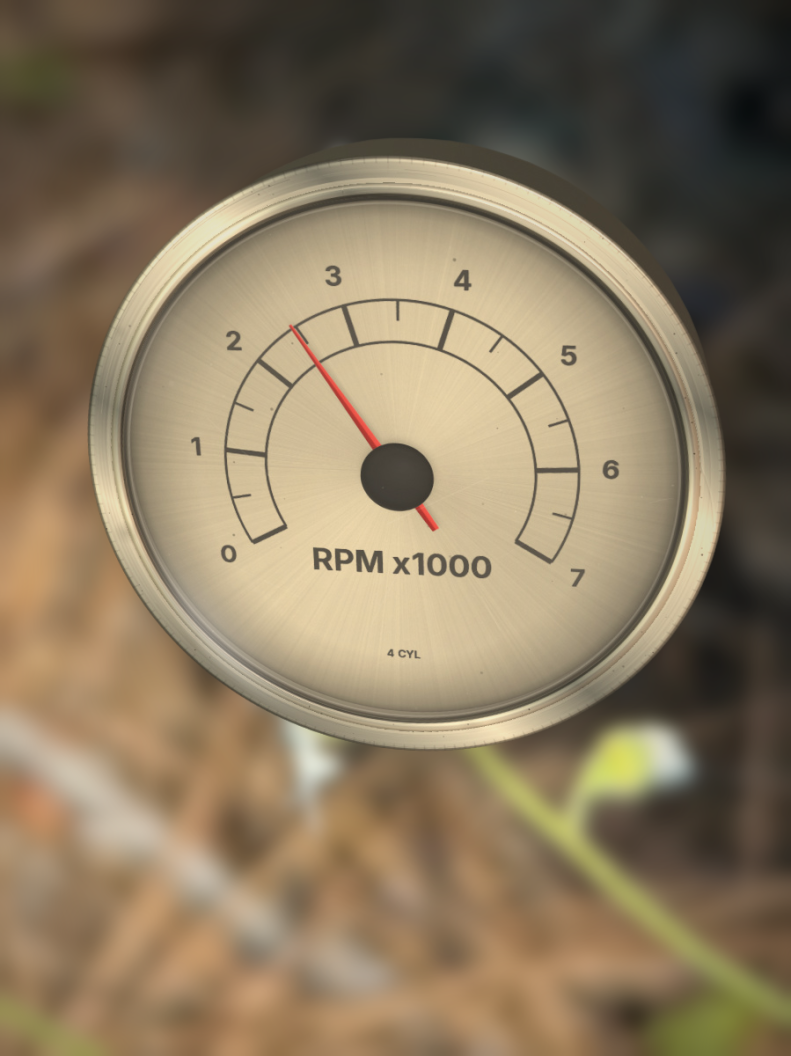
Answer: 2500rpm
